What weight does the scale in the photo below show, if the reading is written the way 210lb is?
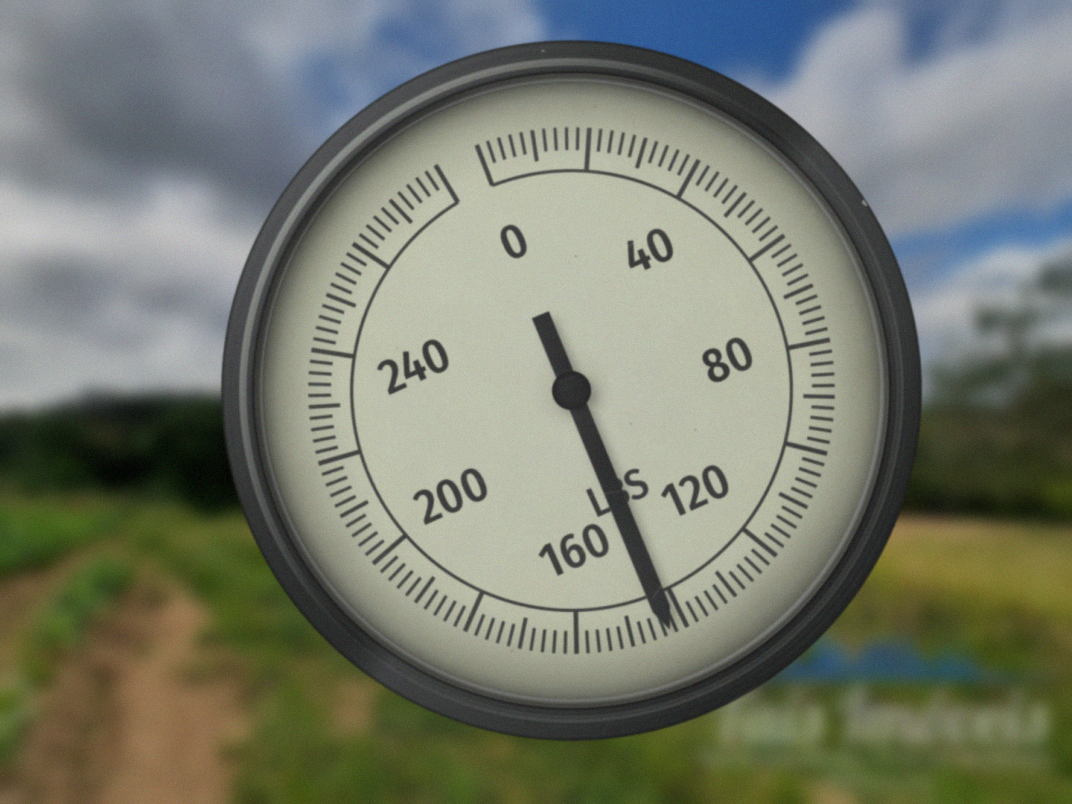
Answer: 143lb
